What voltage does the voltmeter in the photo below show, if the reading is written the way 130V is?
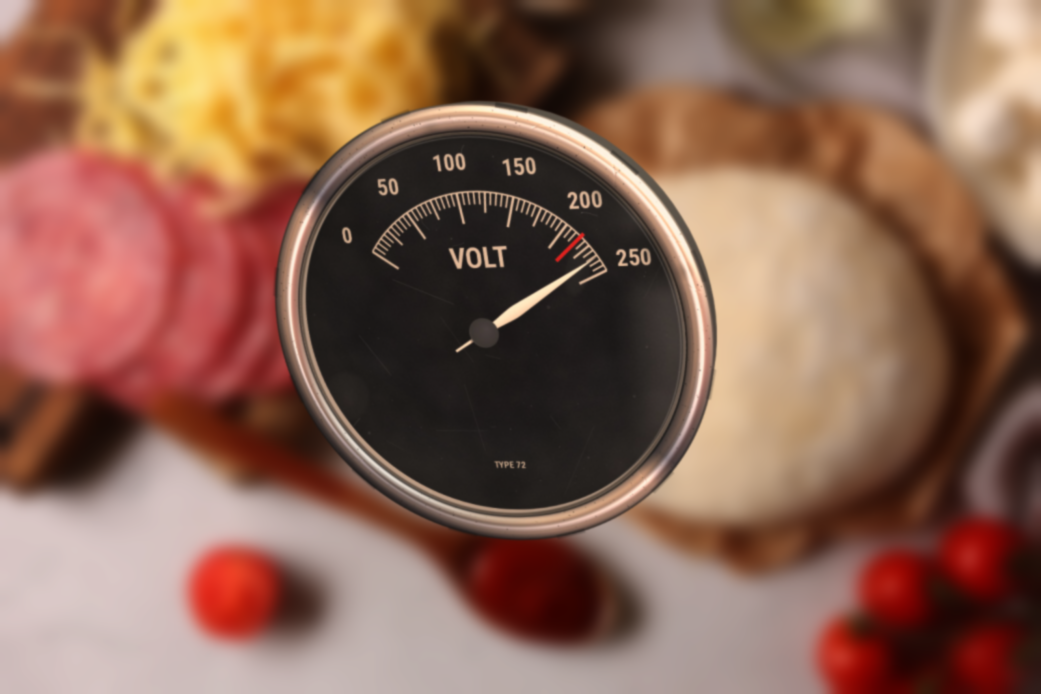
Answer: 235V
